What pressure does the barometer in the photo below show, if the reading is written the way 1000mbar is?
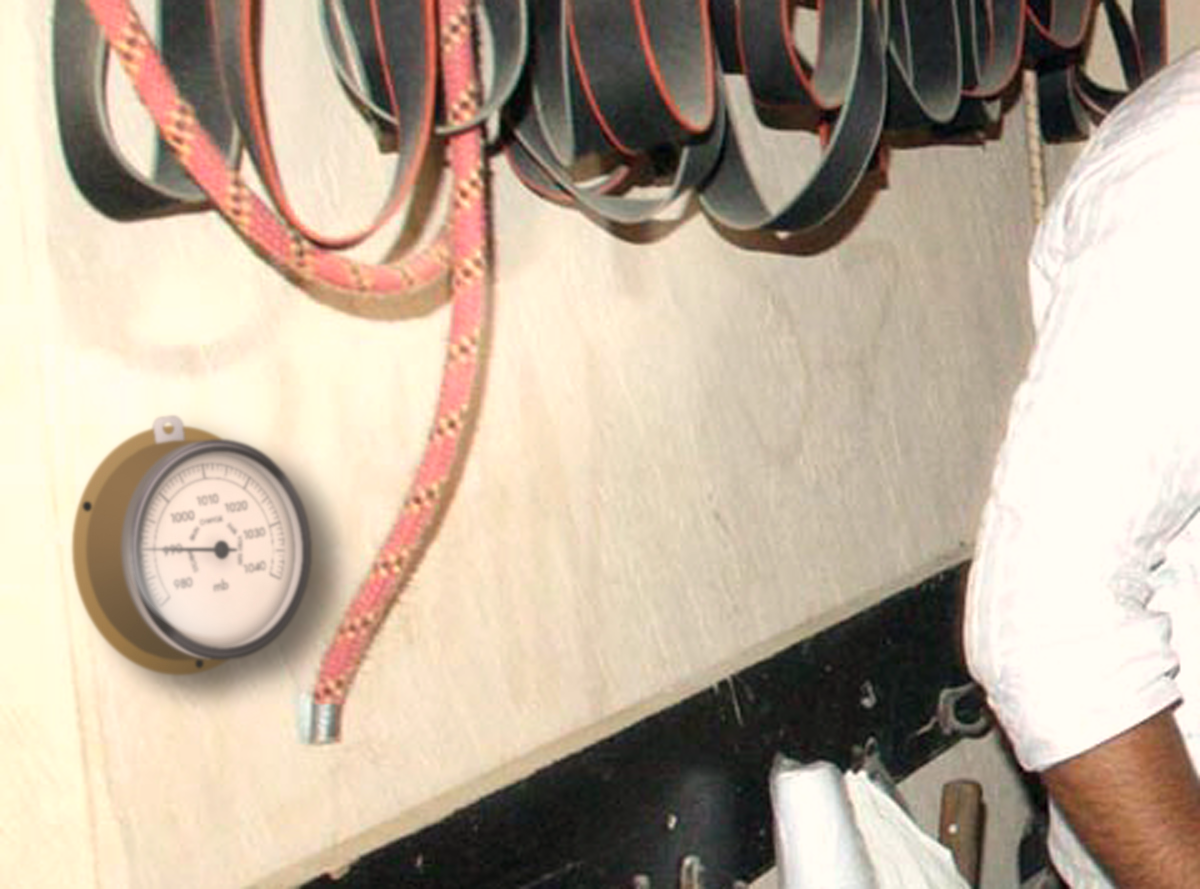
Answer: 990mbar
